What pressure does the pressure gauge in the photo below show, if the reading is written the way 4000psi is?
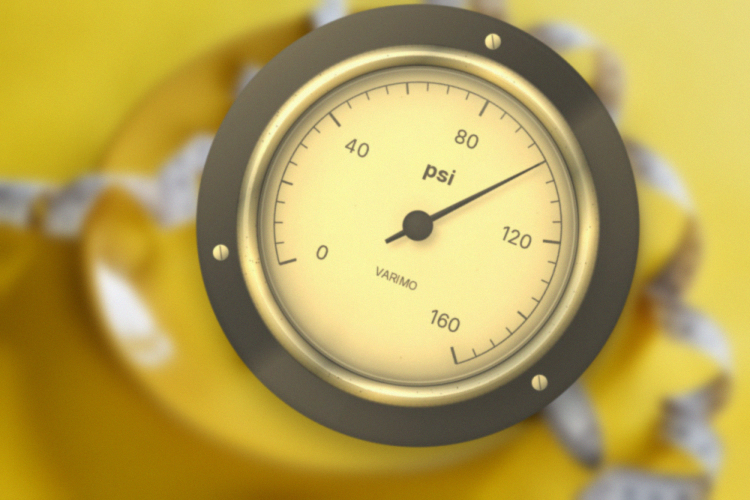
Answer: 100psi
